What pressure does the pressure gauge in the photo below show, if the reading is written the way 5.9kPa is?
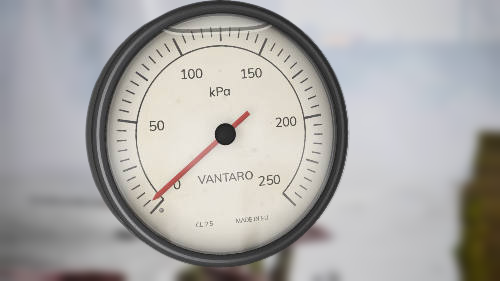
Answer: 5kPa
